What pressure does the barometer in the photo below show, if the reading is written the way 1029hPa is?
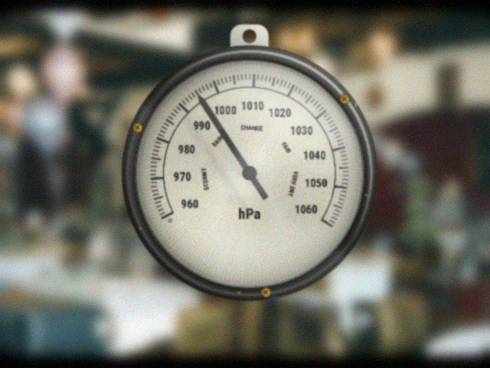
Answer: 995hPa
